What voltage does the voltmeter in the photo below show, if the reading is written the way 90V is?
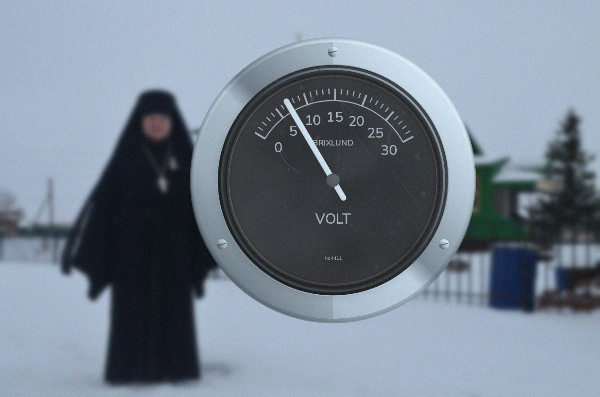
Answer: 7V
